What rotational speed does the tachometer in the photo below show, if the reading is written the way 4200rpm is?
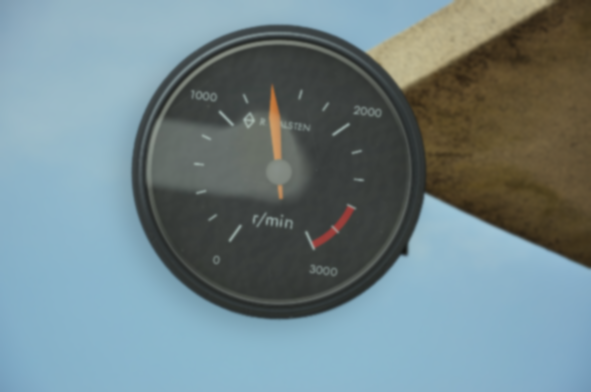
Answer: 1400rpm
